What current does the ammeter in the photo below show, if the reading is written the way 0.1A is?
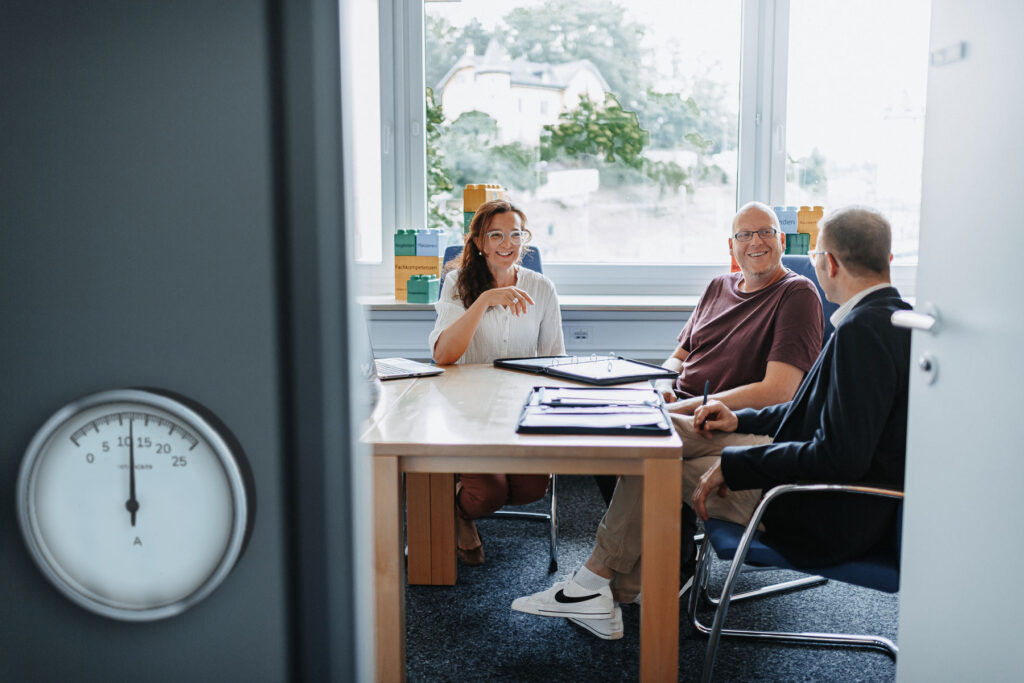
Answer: 12.5A
